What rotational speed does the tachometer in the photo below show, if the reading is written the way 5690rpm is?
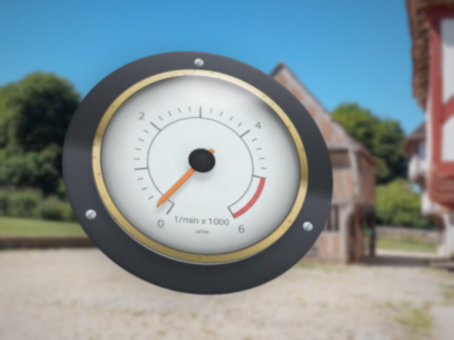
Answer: 200rpm
